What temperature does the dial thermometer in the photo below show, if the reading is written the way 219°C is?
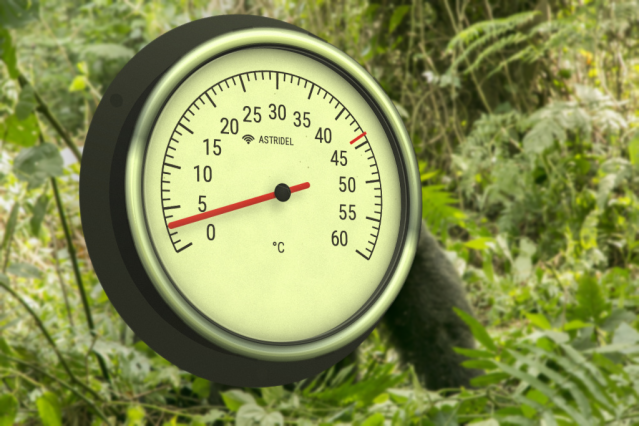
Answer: 3°C
